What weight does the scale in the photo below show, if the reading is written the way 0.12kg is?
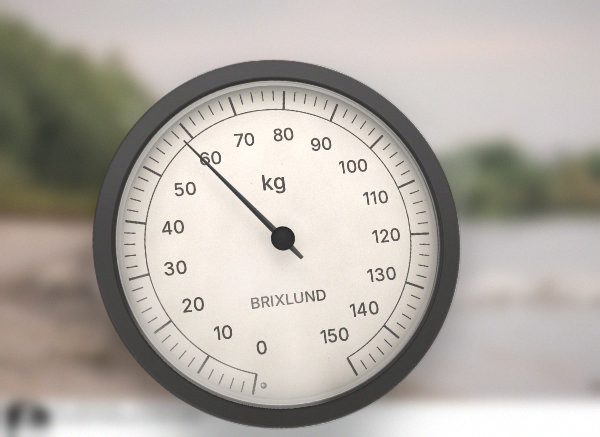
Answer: 58kg
